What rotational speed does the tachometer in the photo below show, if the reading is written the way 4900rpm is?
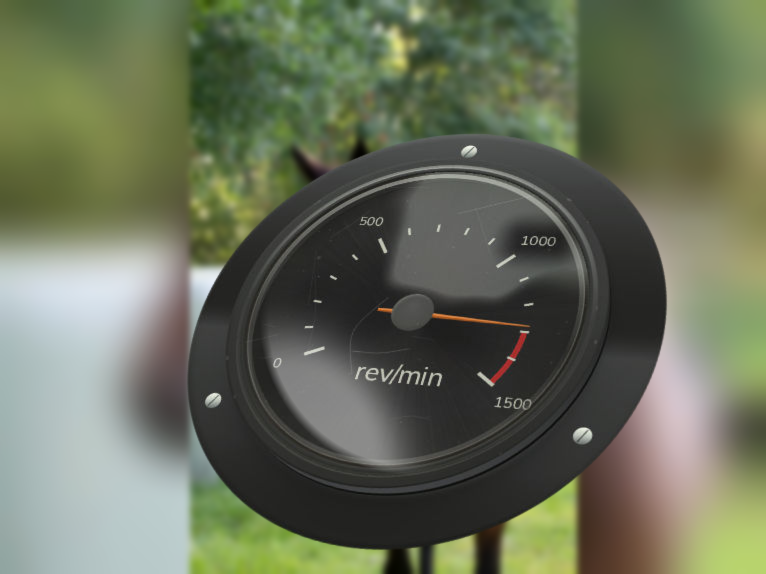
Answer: 1300rpm
